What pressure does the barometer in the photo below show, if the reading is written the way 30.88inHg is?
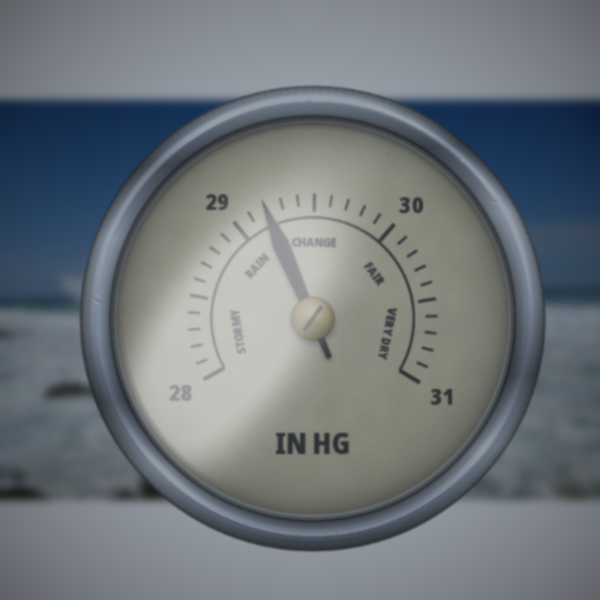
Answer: 29.2inHg
